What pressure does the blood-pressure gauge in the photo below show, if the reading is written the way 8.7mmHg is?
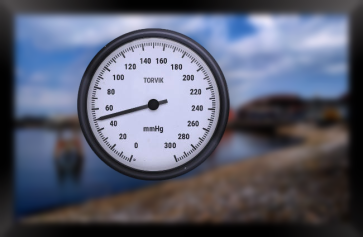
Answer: 50mmHg
